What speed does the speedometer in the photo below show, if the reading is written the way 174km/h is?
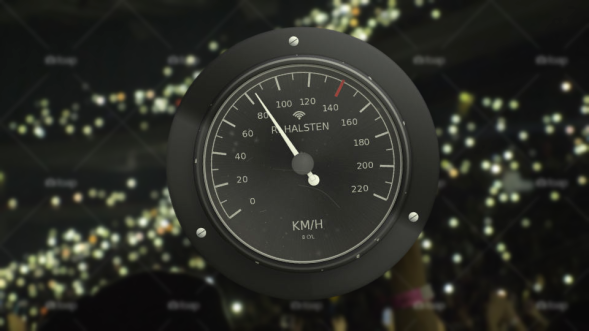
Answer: 85km/h
